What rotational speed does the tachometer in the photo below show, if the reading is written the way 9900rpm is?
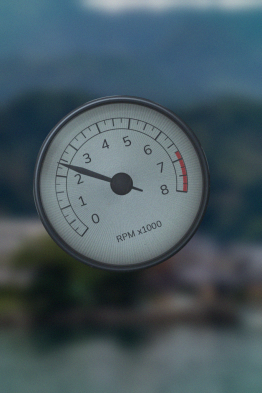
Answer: 2375rpm
